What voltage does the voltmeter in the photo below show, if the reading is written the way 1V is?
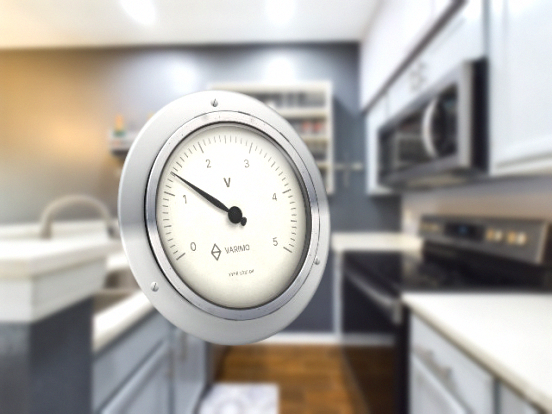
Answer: 1.3V
